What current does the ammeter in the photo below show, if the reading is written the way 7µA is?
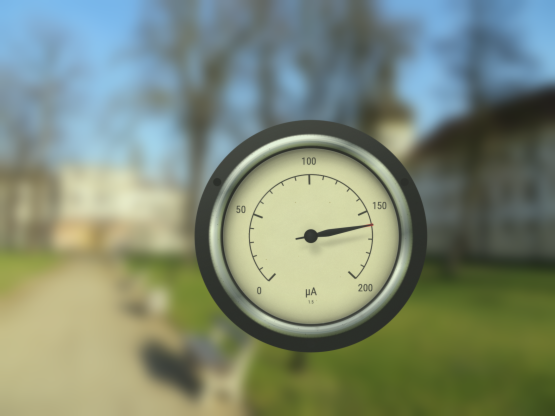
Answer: 160µA
